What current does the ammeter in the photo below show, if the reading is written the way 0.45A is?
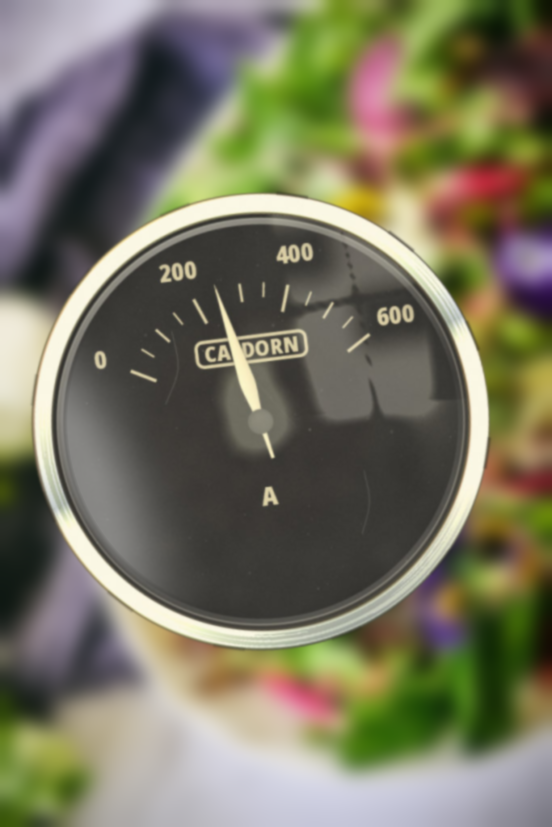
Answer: 250A
